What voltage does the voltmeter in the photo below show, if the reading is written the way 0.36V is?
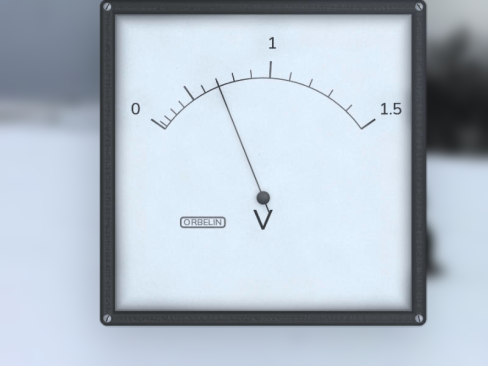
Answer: 0.7V
